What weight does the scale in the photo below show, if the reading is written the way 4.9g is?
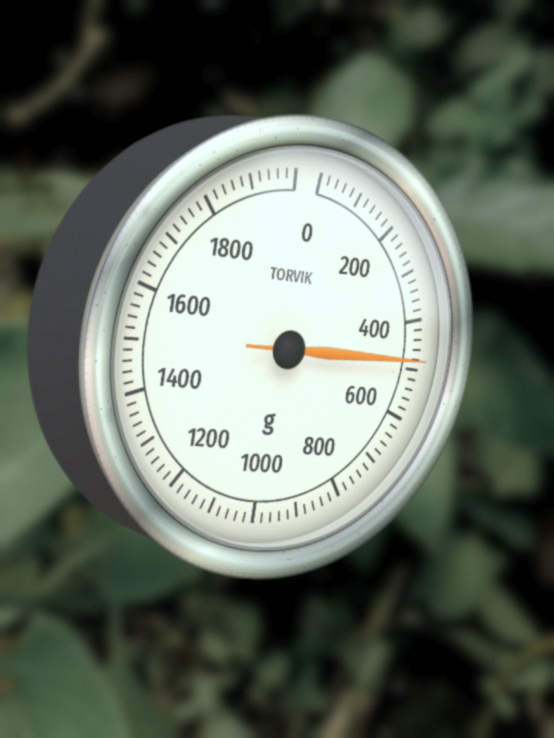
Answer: 480g
